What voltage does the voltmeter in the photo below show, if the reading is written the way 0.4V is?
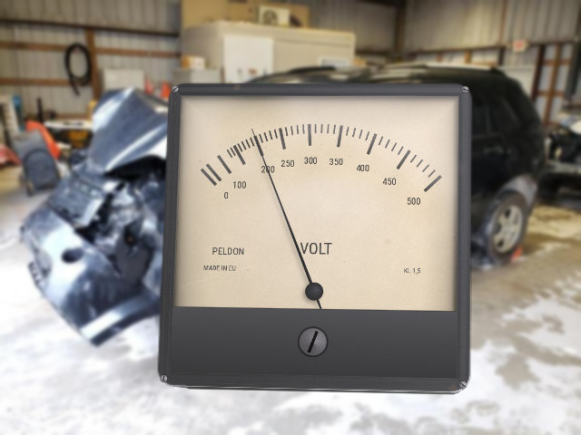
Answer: 200V
